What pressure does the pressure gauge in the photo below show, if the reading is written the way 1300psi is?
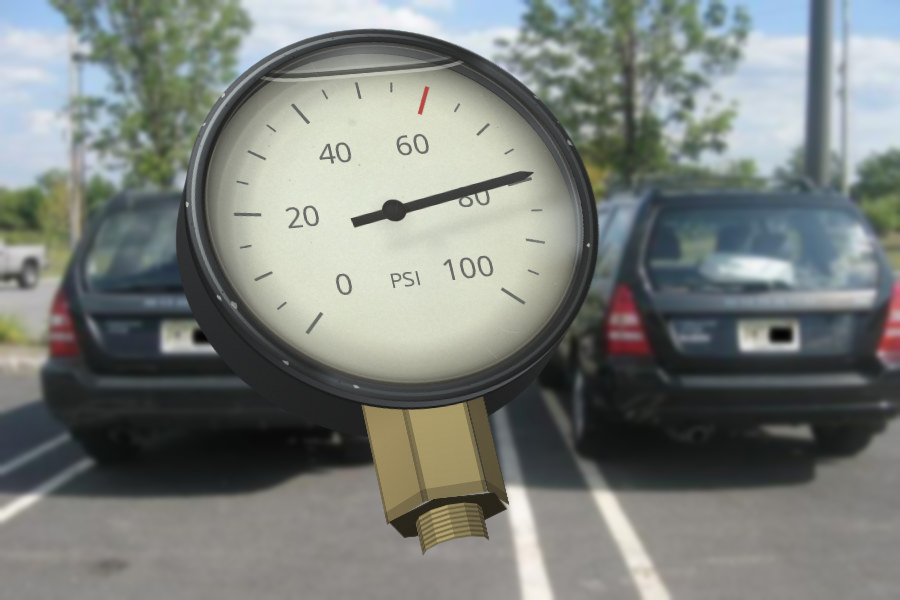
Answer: 80psi
